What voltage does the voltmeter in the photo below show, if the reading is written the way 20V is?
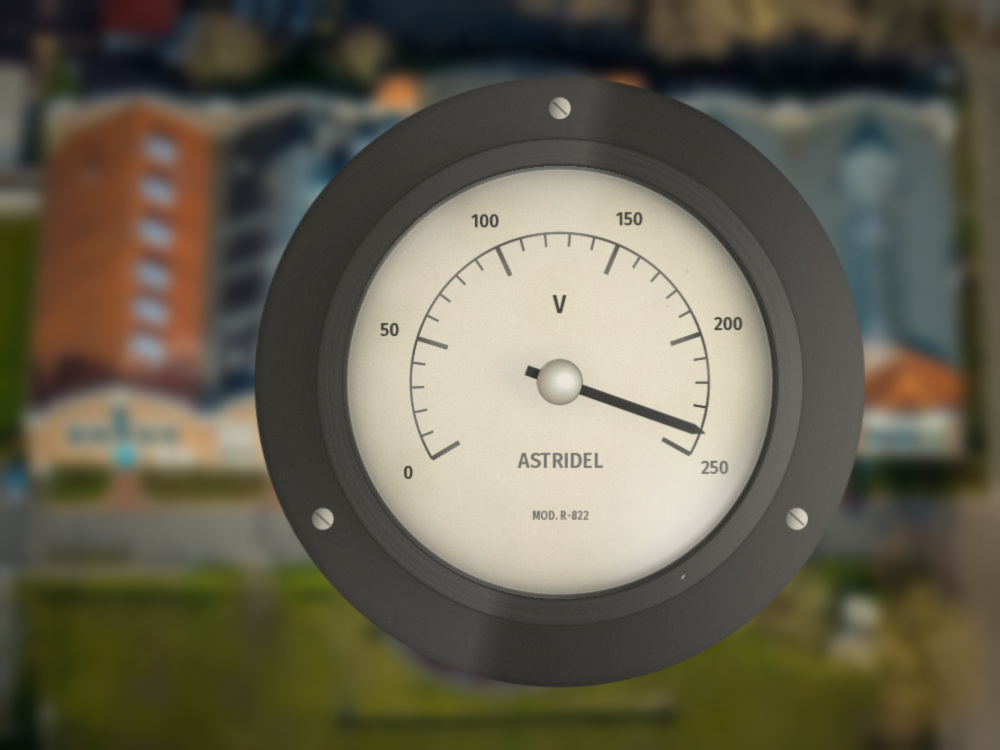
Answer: 240V
